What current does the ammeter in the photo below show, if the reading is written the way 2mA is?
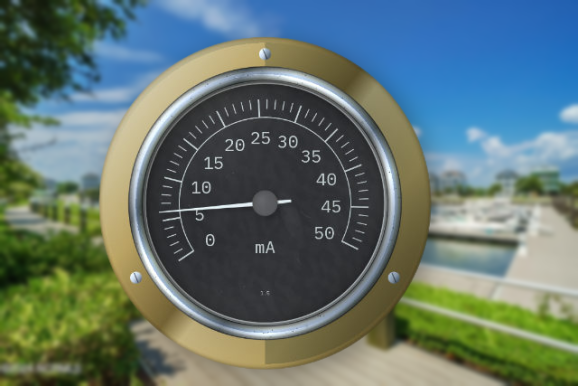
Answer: 6mA
